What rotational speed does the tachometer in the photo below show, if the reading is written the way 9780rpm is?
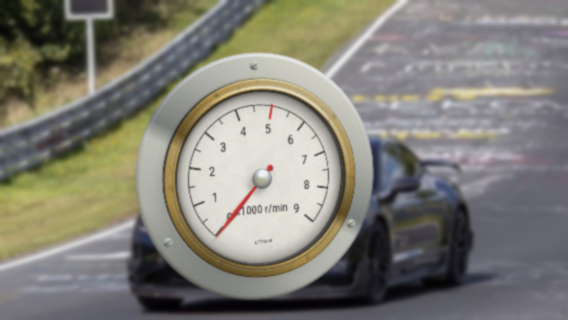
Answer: 0rpm
